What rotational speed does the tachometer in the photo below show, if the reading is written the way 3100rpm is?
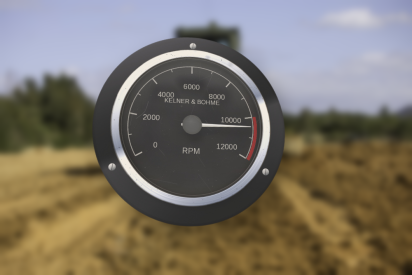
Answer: 10500rpm
